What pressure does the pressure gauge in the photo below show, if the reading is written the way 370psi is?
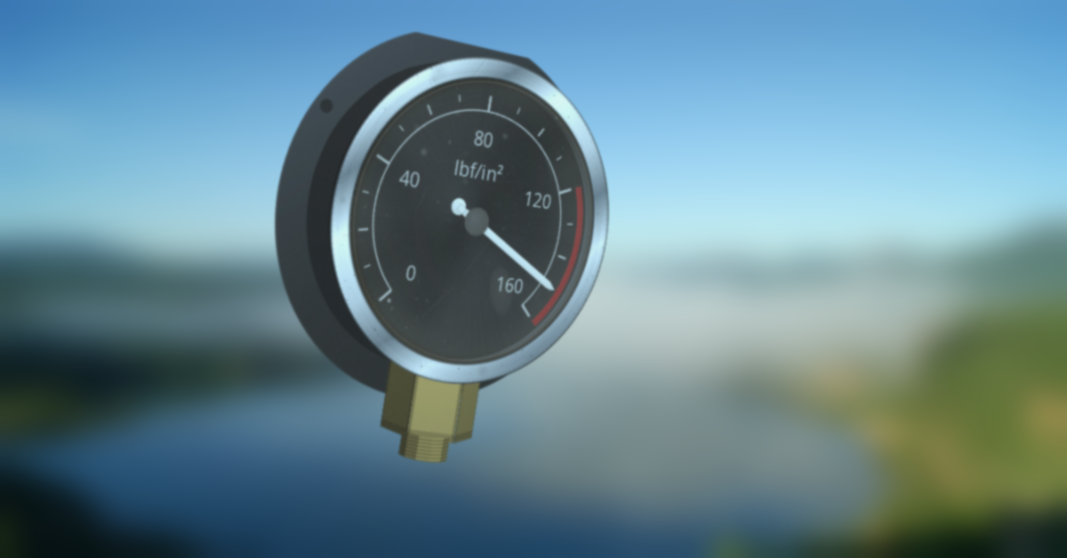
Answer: 150psi
